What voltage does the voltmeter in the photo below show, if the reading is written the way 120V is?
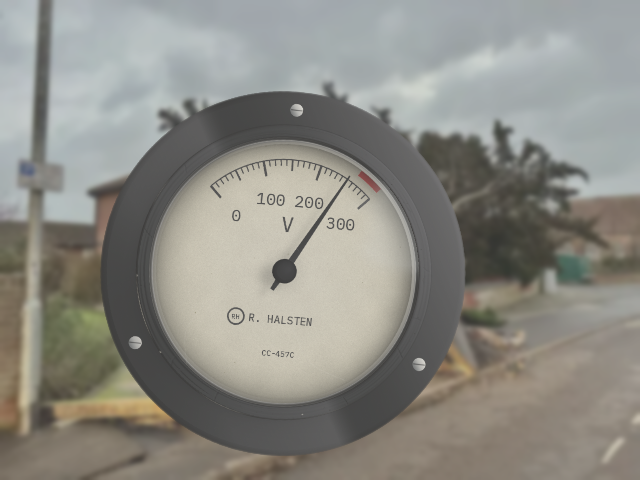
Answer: 250V
